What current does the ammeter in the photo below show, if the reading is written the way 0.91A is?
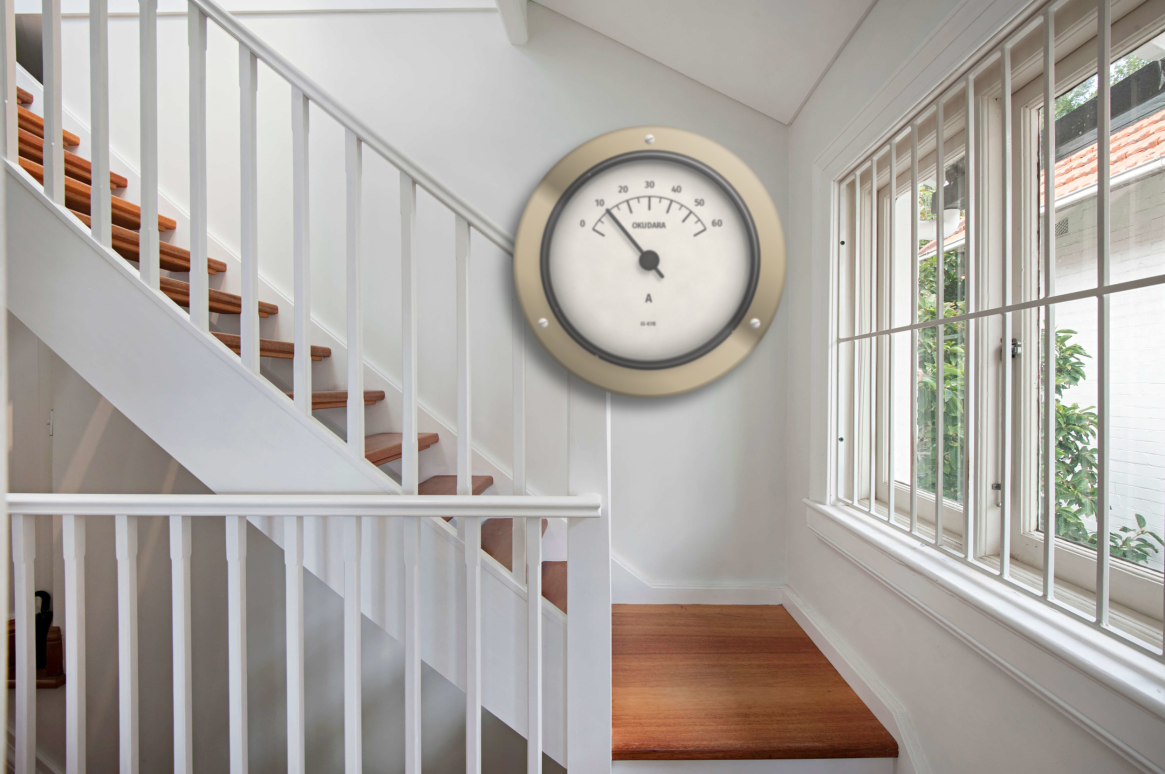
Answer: 10A
